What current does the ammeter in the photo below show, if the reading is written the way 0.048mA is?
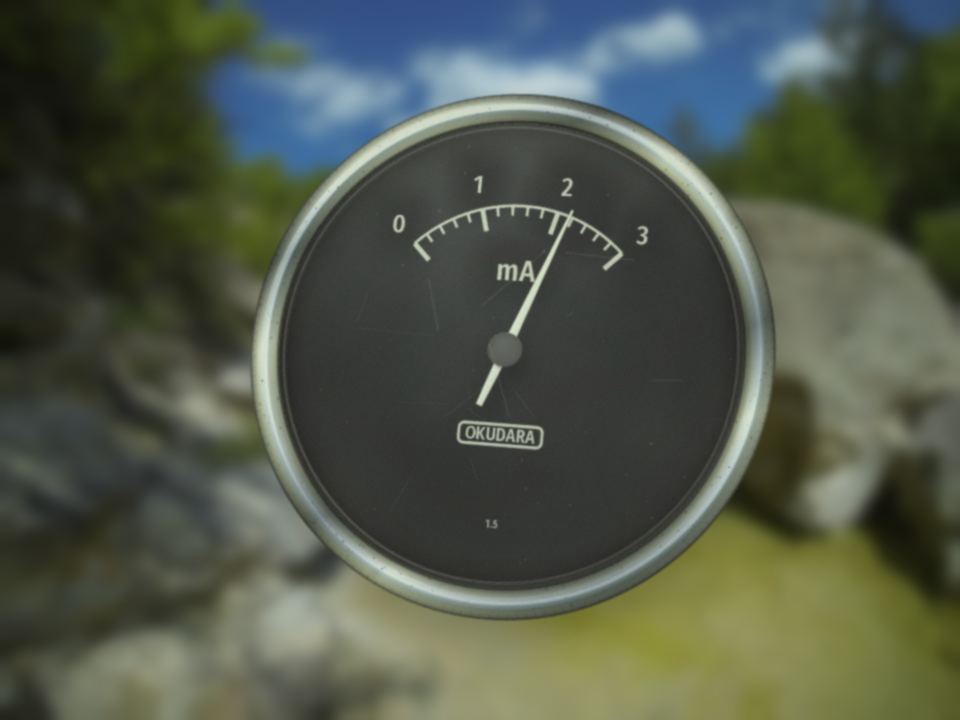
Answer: 2.2mA
